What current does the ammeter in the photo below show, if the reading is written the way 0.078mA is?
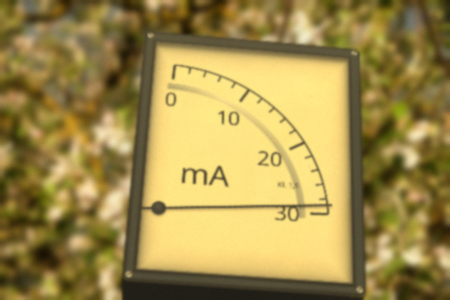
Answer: 29mA
